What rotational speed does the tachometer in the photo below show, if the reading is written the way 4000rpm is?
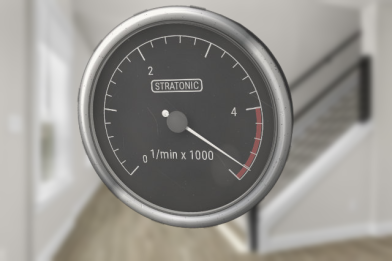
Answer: 4800rpm
